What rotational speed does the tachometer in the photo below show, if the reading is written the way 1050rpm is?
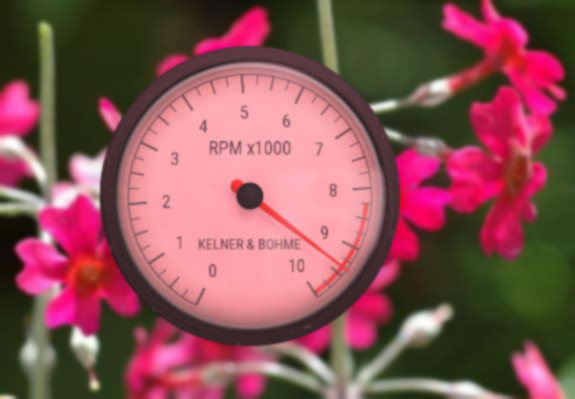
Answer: 9375rpm
